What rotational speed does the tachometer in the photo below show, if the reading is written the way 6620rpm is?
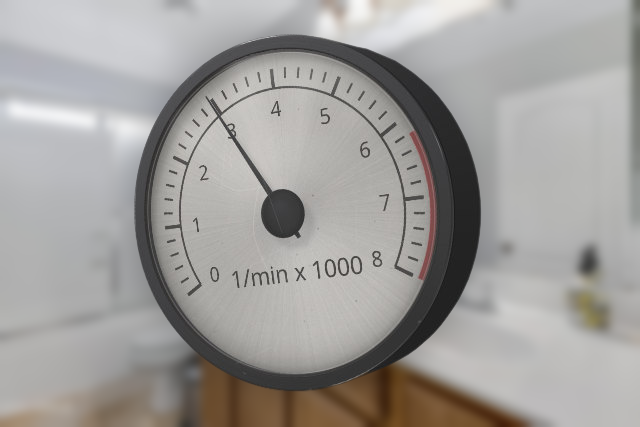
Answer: 3000rpm
